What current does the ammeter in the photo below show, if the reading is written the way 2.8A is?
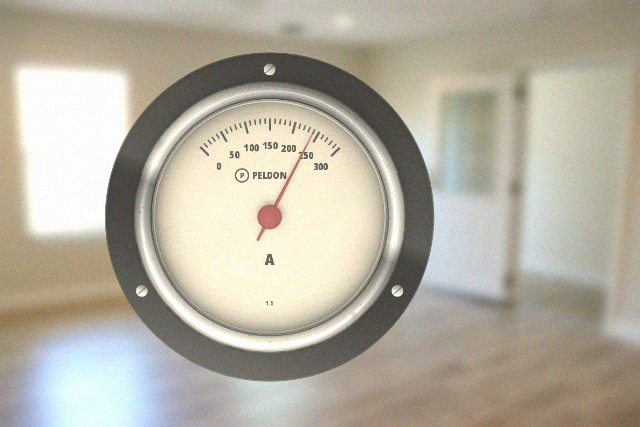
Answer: 240A
